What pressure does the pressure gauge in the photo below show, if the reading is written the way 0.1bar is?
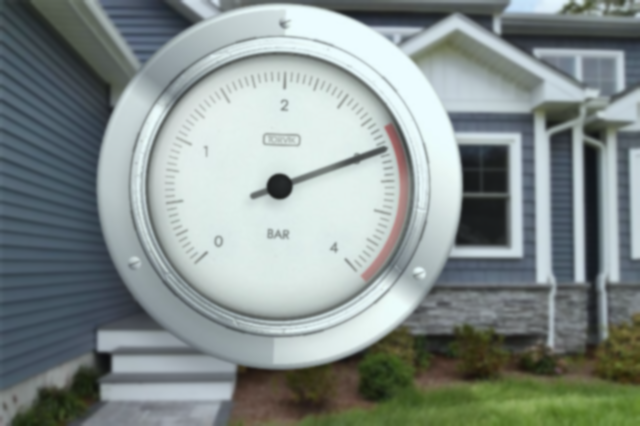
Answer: 3bar
